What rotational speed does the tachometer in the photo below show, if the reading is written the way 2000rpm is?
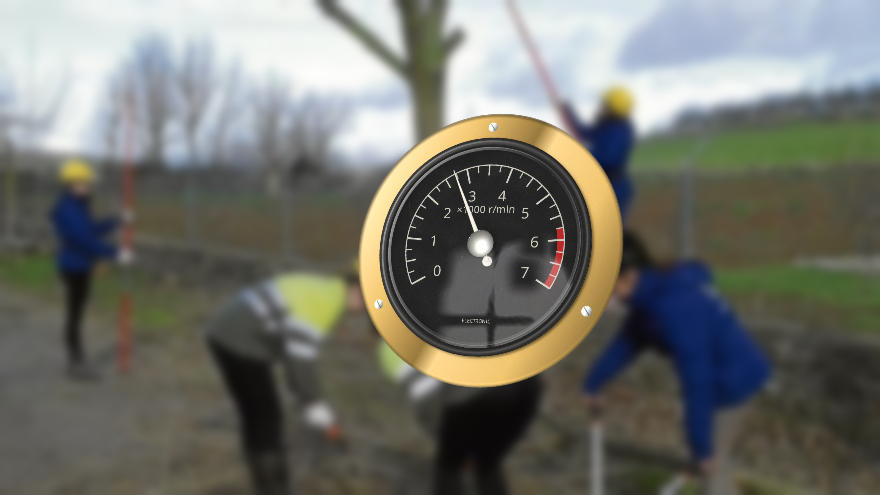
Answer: 2750rpm
